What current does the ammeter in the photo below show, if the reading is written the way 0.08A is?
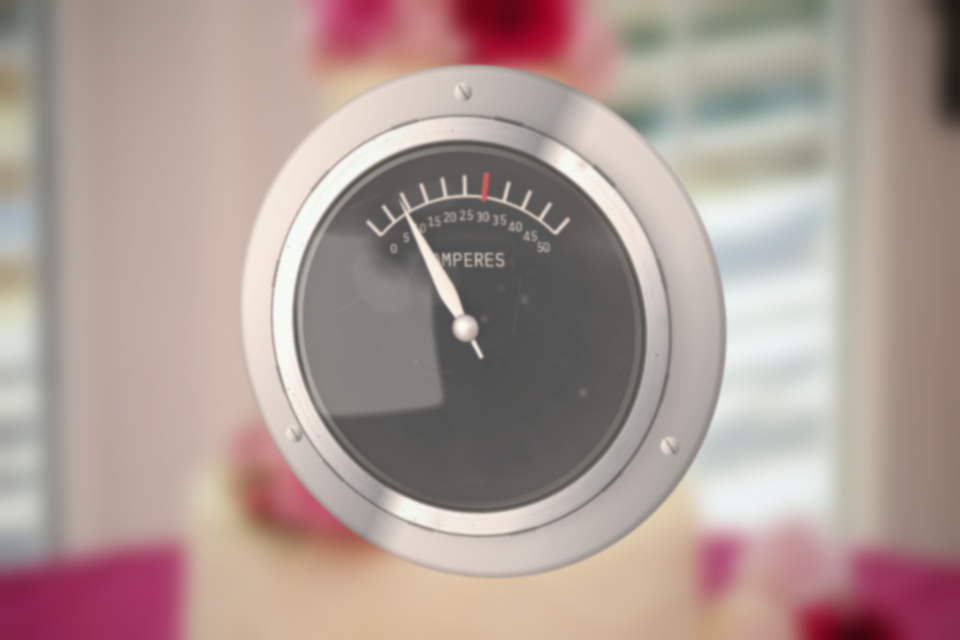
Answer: 10A
